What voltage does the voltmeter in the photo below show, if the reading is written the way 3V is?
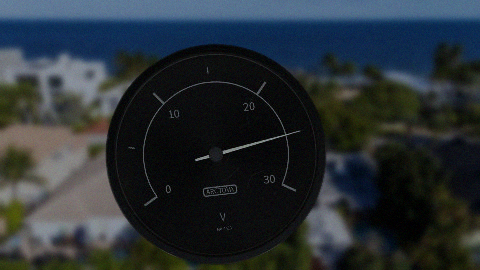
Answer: 25V
